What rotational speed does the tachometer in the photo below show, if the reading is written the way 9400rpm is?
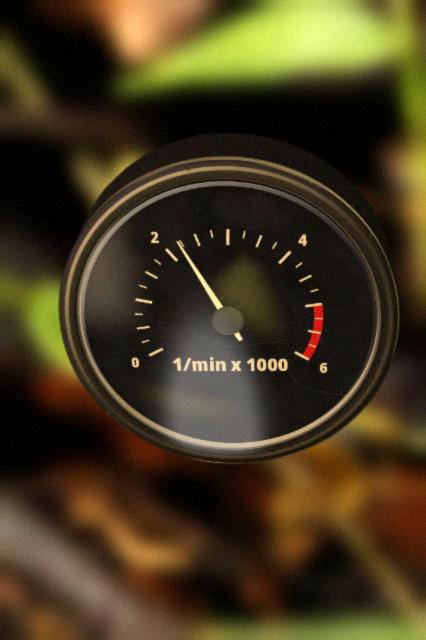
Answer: 2250rpm
